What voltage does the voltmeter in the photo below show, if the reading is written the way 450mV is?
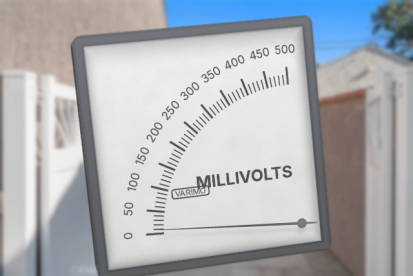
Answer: 10mV
